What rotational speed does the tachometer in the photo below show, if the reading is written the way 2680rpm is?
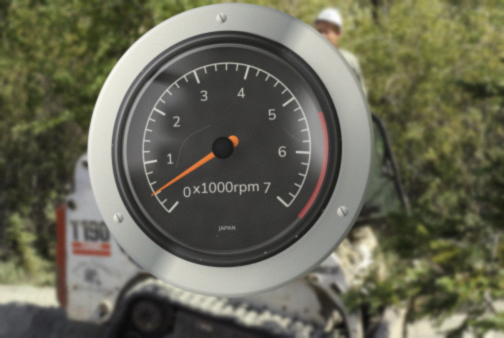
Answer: 400rpm
